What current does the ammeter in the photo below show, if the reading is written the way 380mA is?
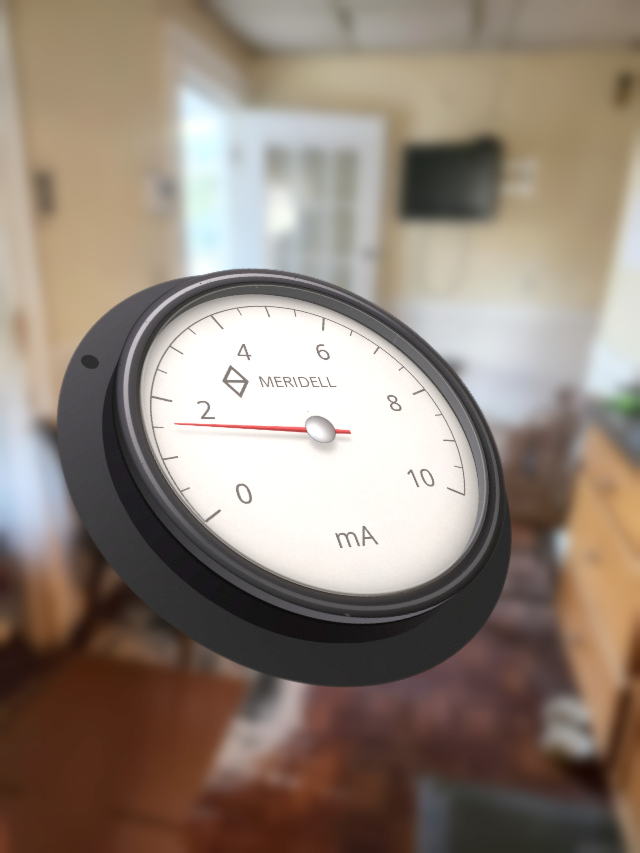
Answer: 1.5mA
